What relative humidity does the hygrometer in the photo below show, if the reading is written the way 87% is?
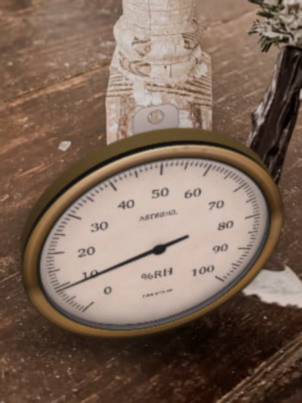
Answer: 10%
